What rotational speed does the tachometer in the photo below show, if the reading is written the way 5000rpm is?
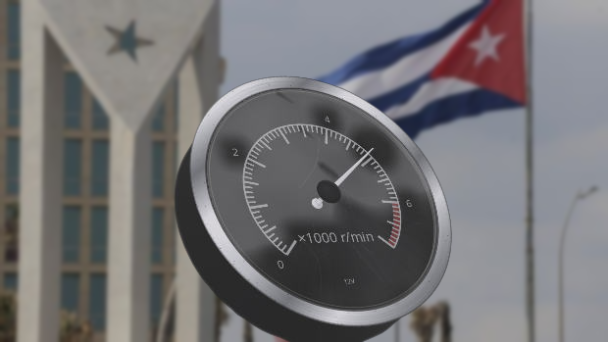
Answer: 4900rpm
